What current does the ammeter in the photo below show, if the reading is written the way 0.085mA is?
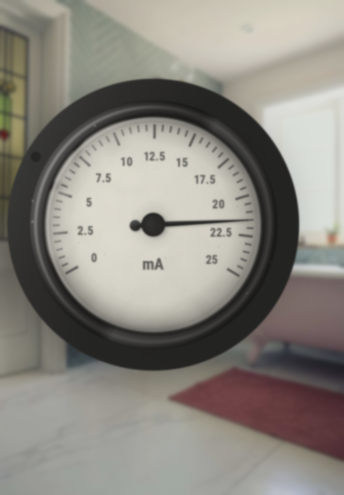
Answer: 21.5mA
